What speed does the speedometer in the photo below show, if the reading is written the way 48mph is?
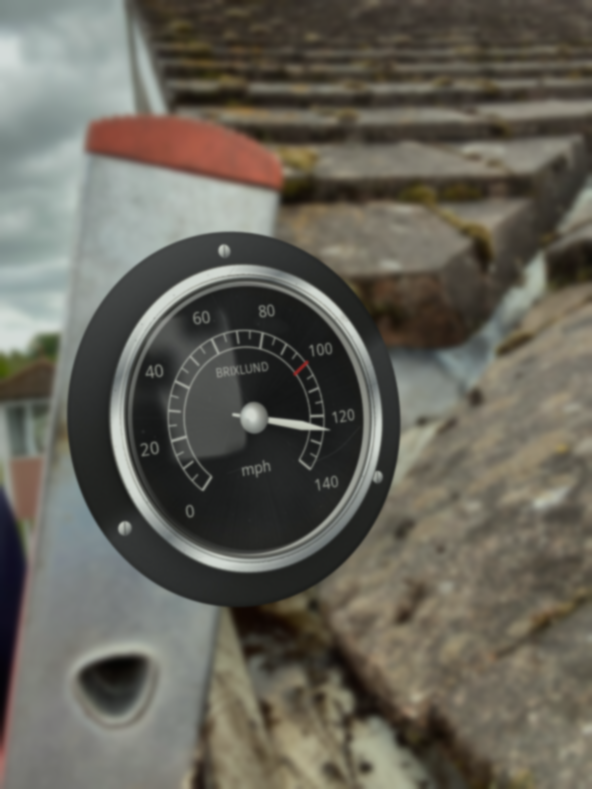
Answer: 125mph
